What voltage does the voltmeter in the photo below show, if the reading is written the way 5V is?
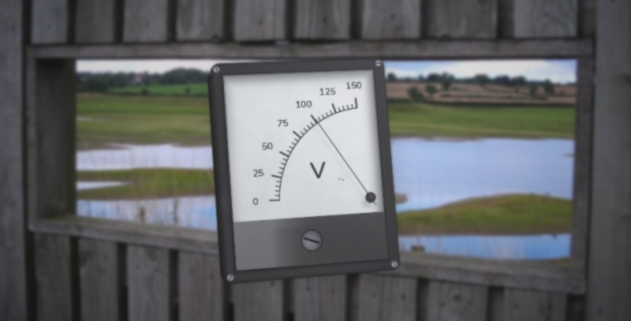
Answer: 100V
